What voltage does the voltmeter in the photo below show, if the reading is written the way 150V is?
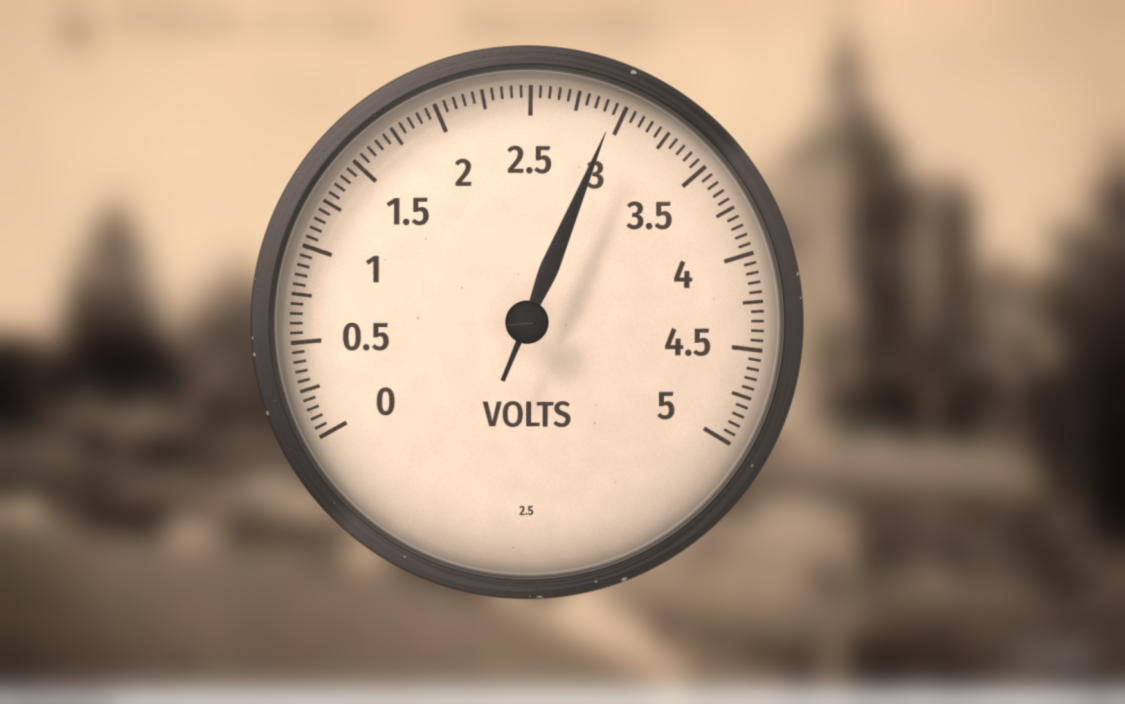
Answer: 2.95V
